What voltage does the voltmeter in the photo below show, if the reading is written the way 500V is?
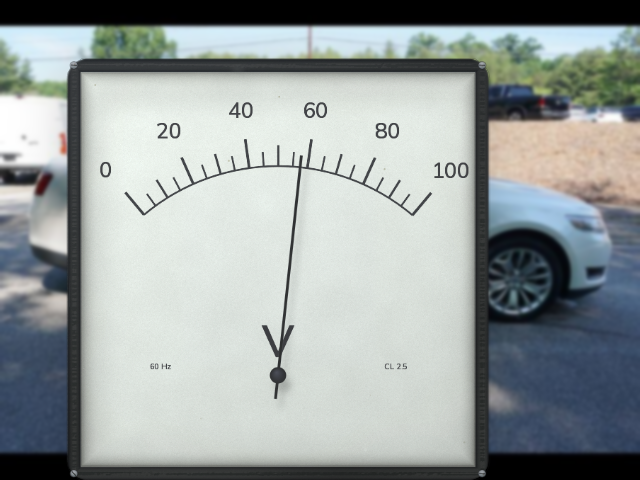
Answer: 57.5V
